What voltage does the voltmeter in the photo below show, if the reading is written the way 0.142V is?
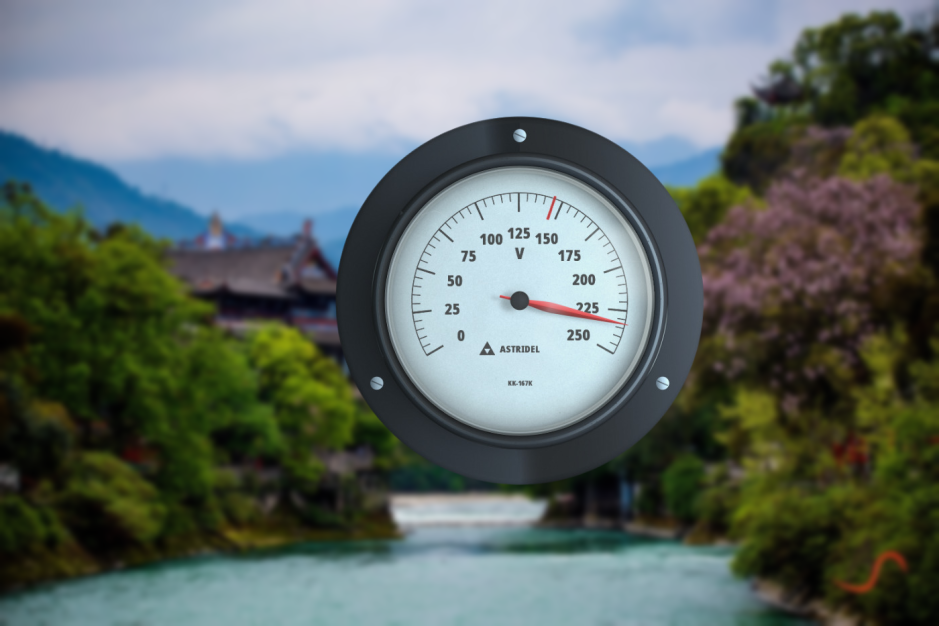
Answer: 232.5V
